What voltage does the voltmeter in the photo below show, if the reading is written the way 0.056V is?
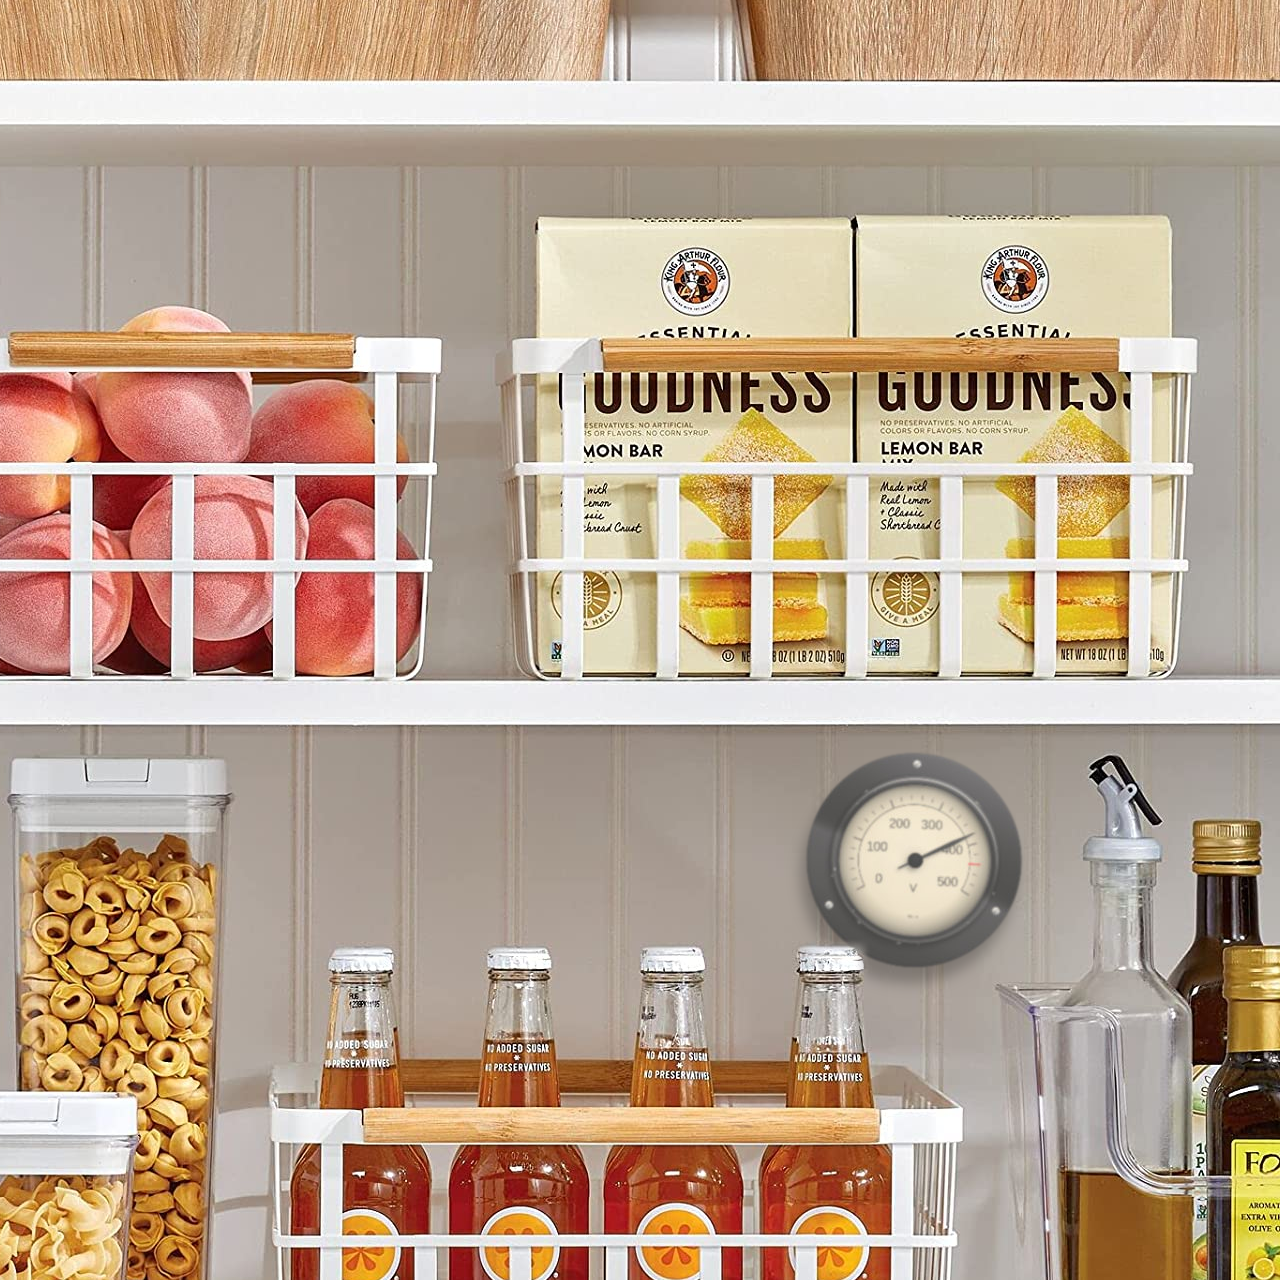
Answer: 380V
